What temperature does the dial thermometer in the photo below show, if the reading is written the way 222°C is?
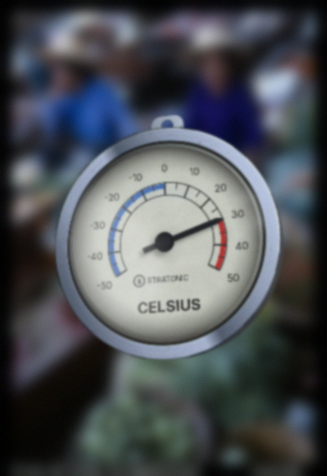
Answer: 30°C
